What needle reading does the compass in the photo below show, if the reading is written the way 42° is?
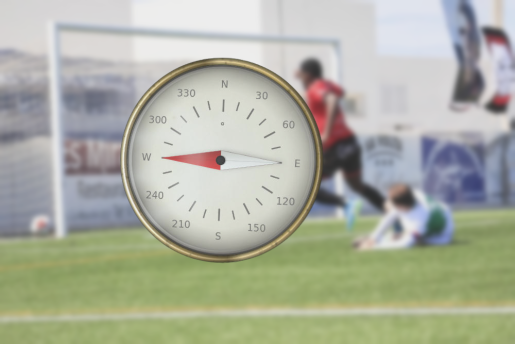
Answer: 270°
